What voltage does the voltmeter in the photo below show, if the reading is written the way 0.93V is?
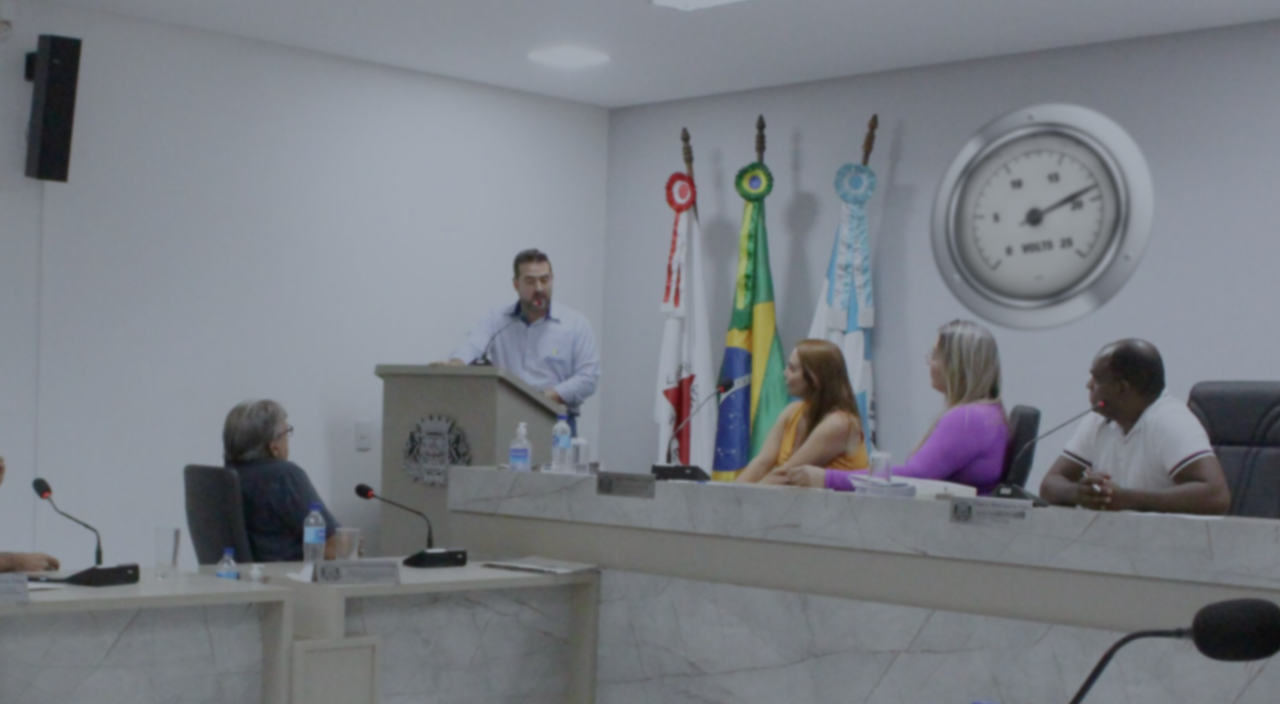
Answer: 19V
